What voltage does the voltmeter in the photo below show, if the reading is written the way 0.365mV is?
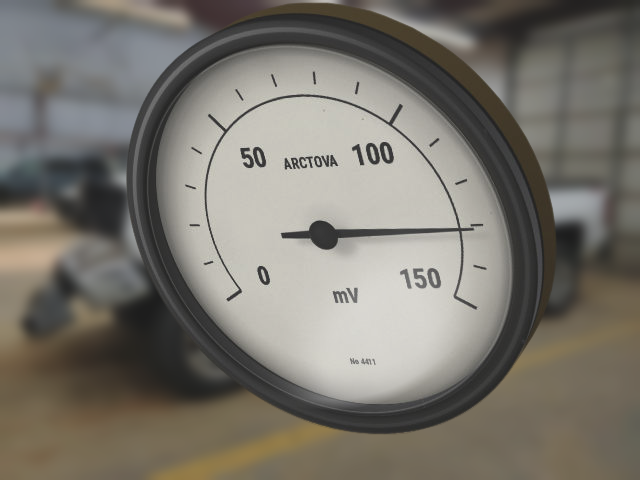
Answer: 130mV
